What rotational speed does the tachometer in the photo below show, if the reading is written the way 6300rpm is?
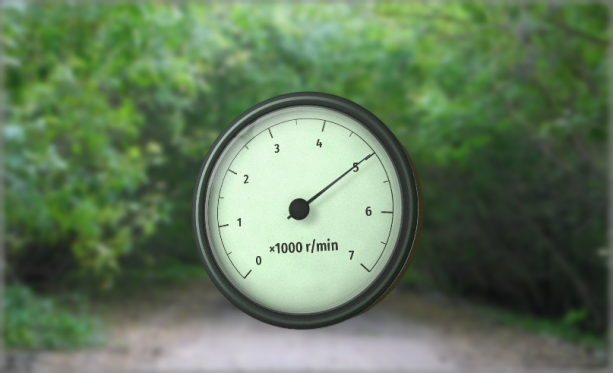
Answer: 5000rpm
